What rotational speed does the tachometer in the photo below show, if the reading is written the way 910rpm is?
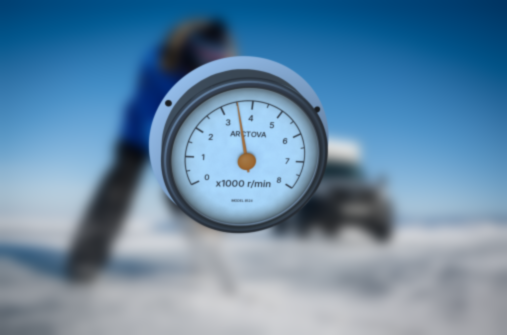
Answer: 3500rpm
